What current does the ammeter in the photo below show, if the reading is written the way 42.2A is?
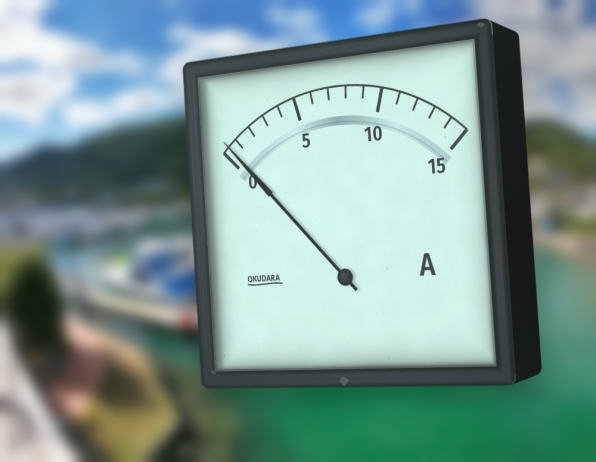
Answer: 0.5A
